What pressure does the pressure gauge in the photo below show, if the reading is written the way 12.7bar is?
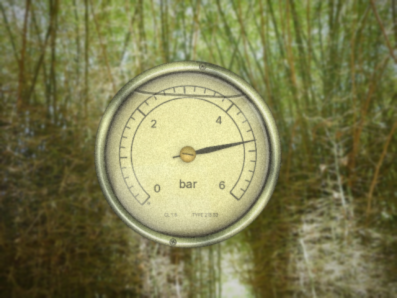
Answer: 4.8bar
